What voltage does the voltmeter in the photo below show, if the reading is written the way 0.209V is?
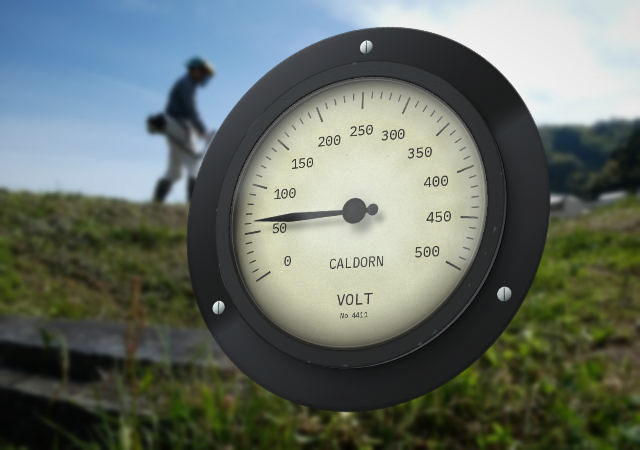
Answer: 60V
